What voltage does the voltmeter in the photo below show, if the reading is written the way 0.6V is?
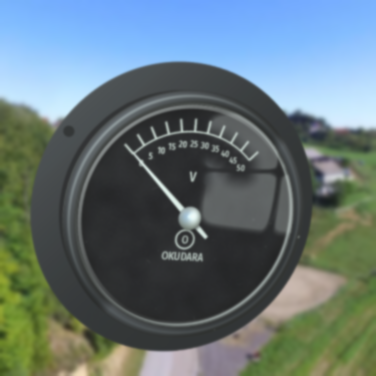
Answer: 0V
